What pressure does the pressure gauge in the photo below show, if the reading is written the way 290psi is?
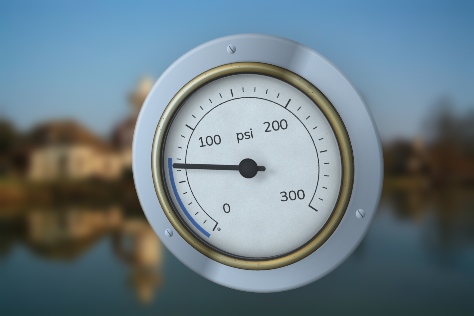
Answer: 65psi
